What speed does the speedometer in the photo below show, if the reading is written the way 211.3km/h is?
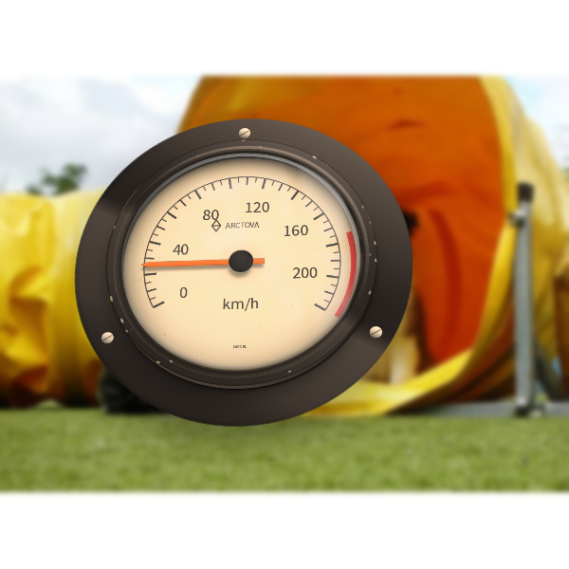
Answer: 25km/h
